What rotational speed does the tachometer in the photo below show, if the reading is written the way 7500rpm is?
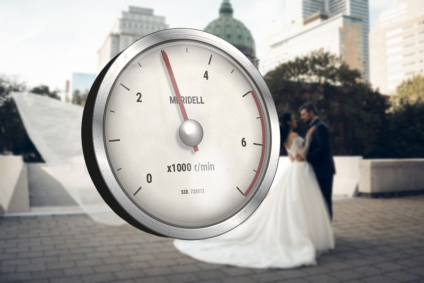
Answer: 3000rpm
